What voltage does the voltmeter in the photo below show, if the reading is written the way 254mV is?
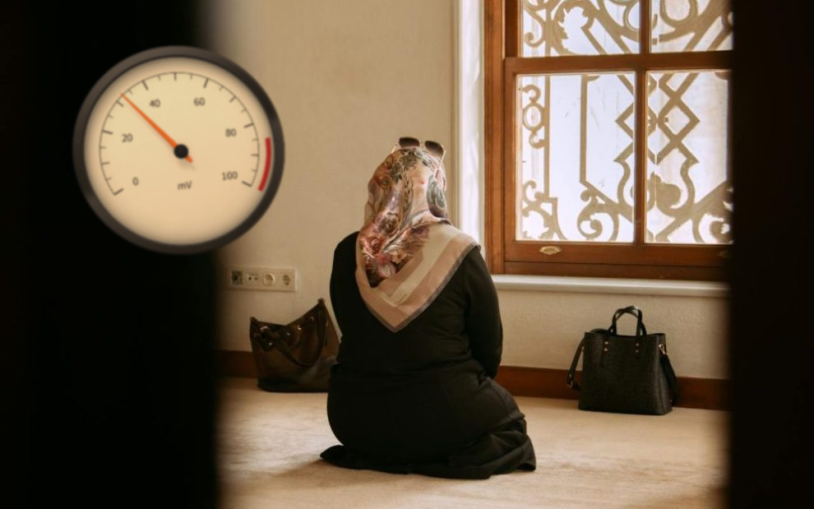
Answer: 32.5mV
